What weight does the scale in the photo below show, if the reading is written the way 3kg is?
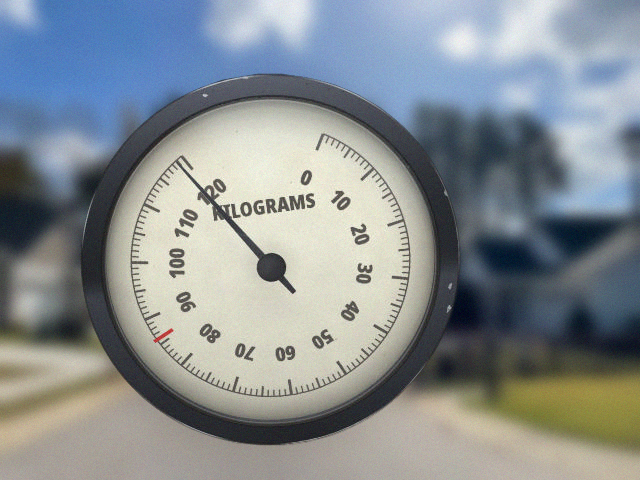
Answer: 119kg
